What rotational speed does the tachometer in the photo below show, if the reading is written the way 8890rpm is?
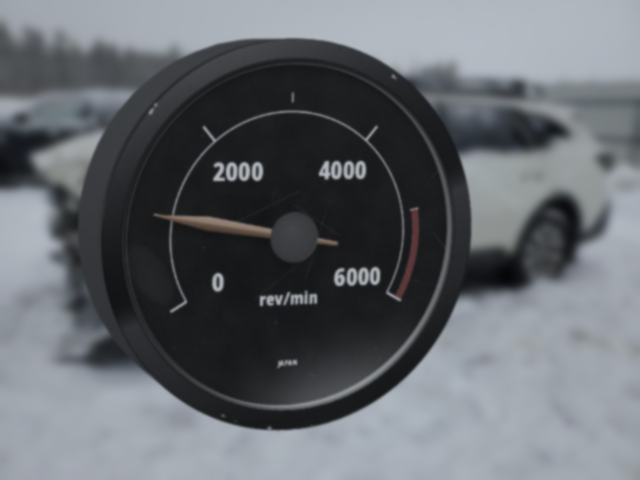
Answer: 1000rpm
